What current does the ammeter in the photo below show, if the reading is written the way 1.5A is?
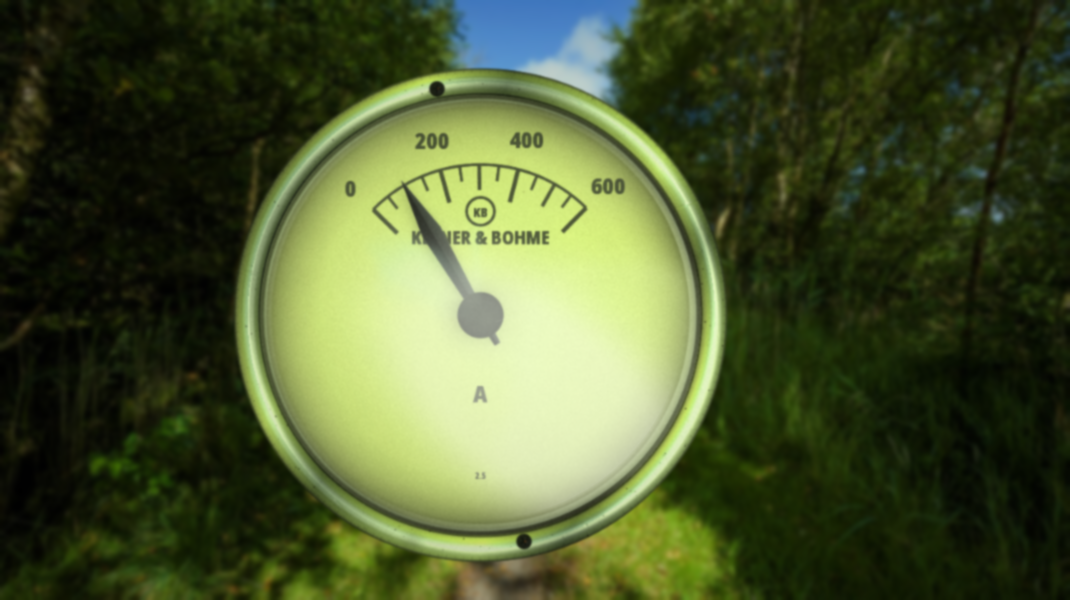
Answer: 100A
